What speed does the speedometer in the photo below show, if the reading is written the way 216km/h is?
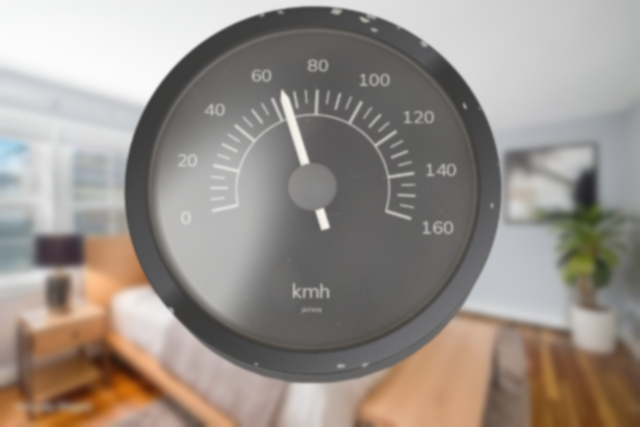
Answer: 65km/h
